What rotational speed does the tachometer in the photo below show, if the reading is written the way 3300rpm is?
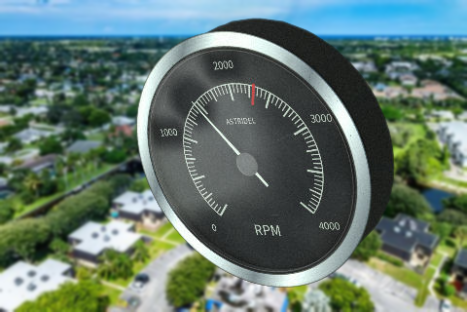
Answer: 1500rpm
